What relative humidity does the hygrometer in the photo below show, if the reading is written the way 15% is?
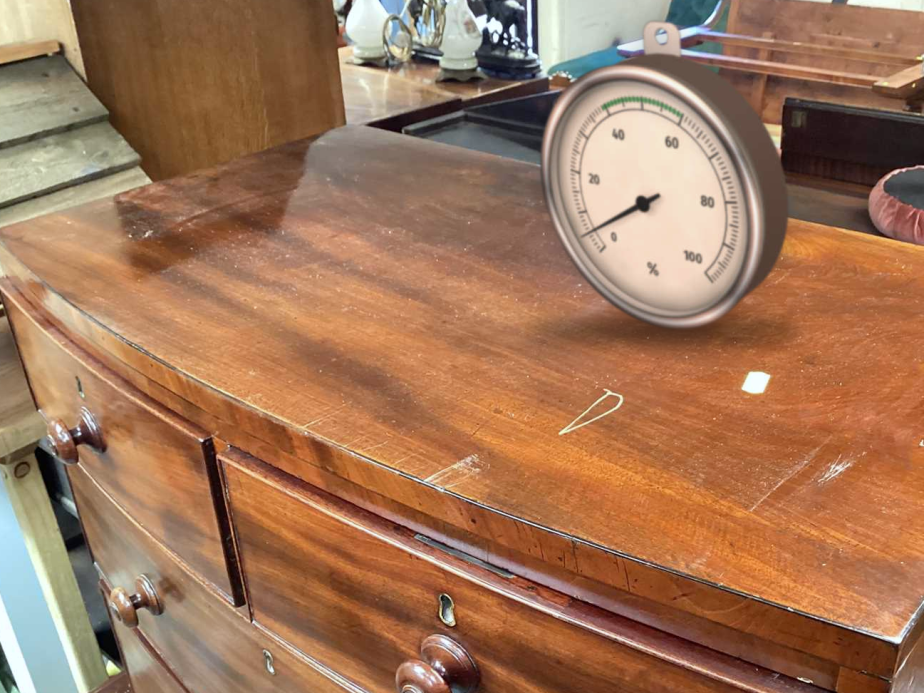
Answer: 5%
